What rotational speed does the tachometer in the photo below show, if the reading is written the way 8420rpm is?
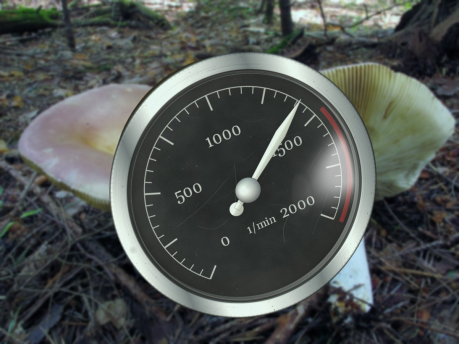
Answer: 1400rpm
